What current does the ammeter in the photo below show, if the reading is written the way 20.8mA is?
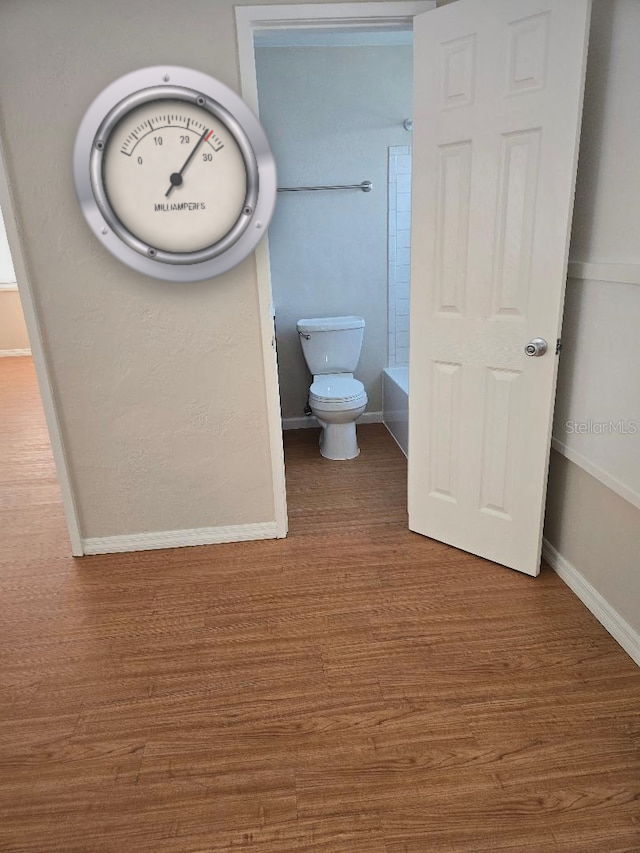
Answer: 25mA
